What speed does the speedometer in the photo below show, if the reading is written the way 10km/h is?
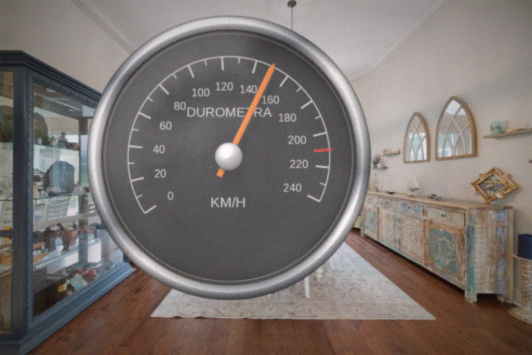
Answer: 150km/h
